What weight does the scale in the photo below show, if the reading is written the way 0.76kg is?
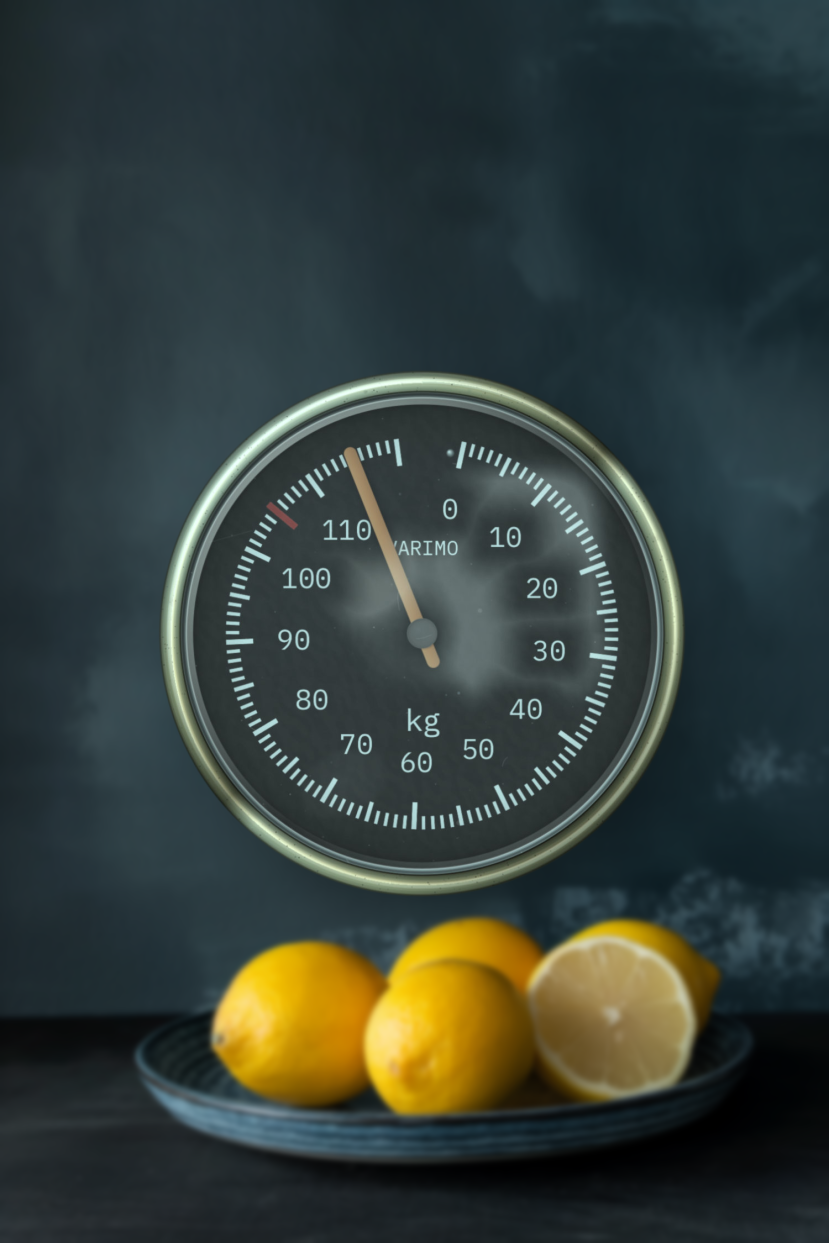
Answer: 115kg
